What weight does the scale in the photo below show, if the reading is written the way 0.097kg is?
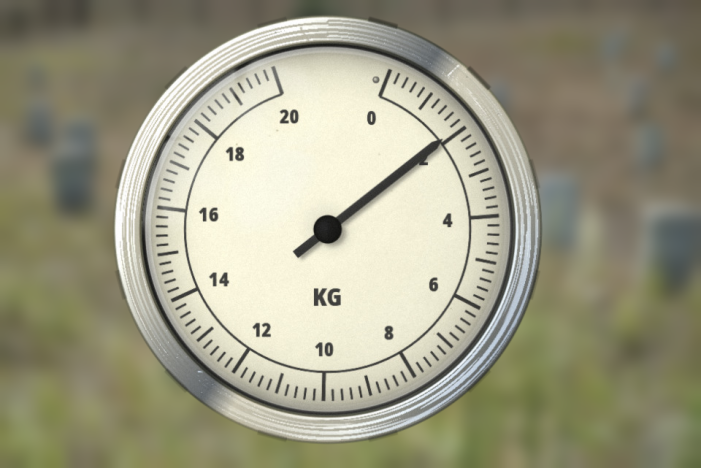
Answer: 1.9kg
